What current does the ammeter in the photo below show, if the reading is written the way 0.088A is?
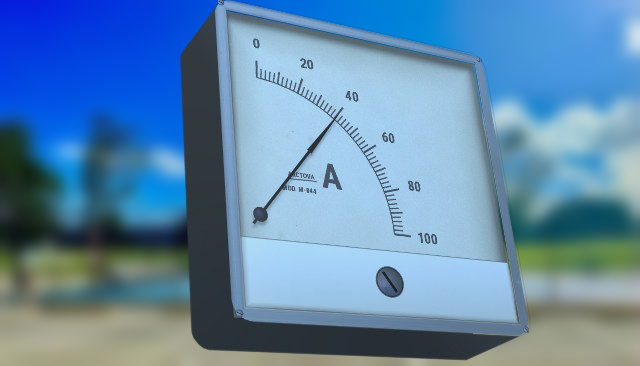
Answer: 40A
